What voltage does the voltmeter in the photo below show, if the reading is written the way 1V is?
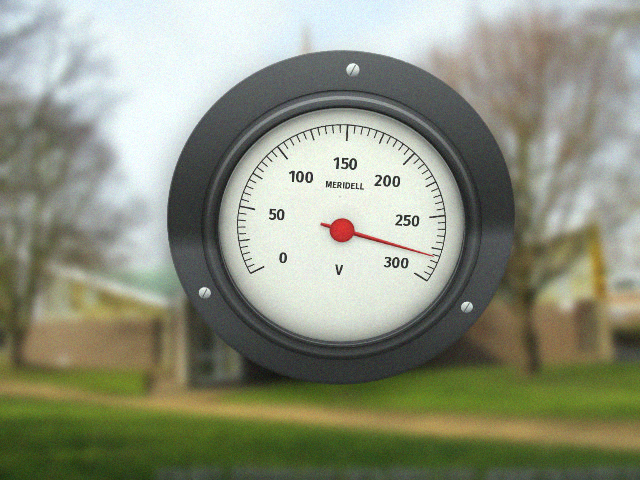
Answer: 280V
